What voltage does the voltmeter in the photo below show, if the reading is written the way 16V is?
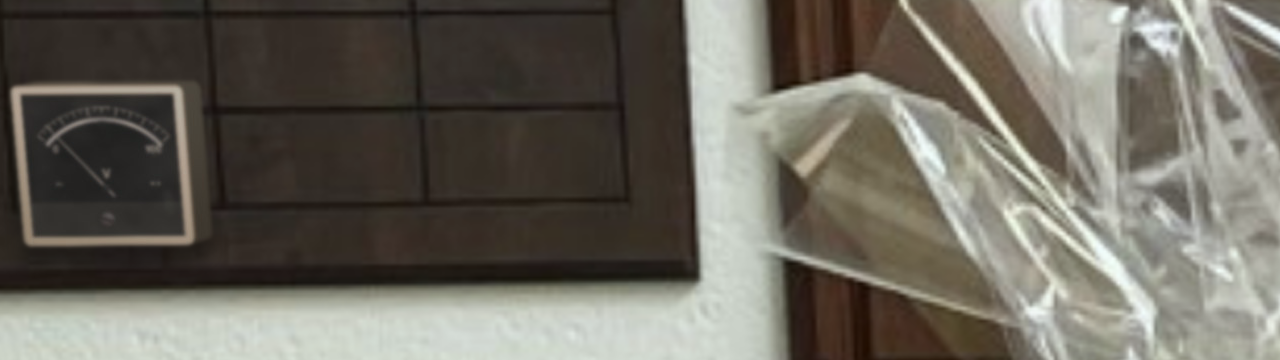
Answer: 10V
